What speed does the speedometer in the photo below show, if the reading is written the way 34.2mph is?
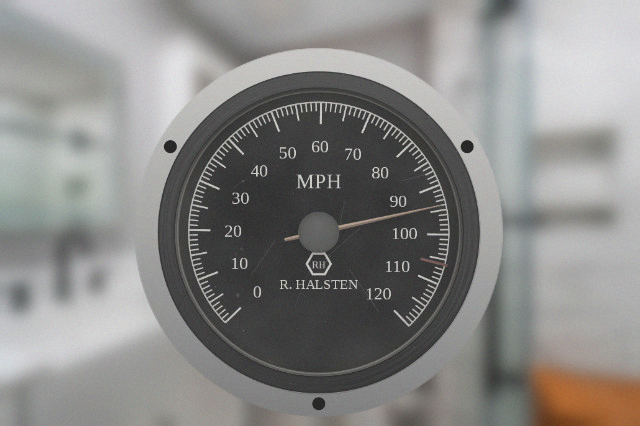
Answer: 94mph
